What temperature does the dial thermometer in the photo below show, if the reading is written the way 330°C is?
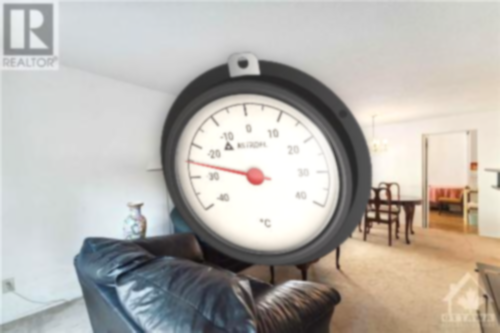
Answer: -25°C
